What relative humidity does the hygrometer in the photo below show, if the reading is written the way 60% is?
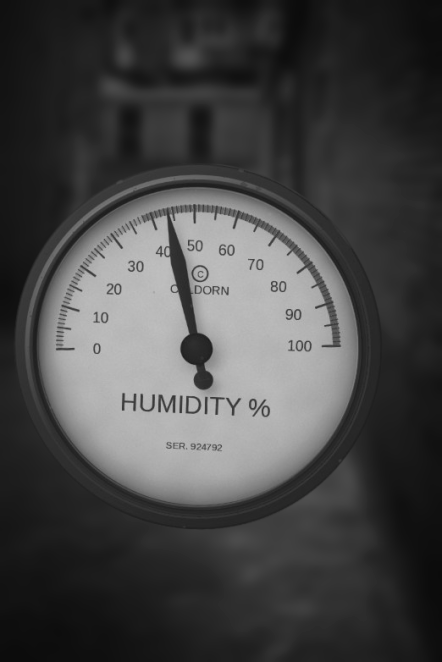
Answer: 44%
